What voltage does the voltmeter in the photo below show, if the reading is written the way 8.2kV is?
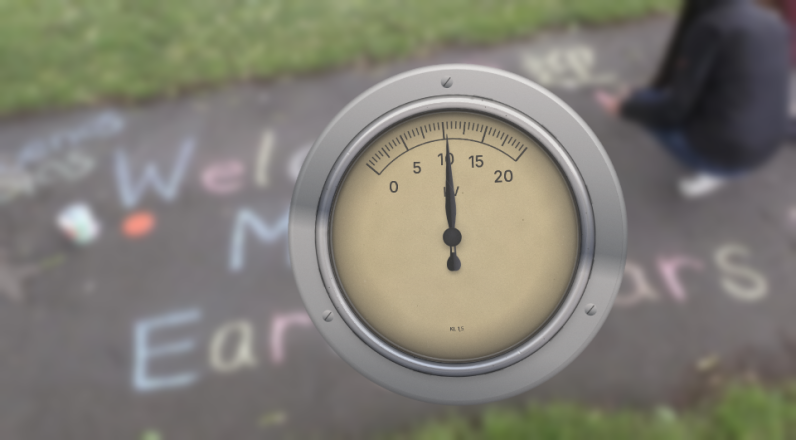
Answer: 10.5kV
